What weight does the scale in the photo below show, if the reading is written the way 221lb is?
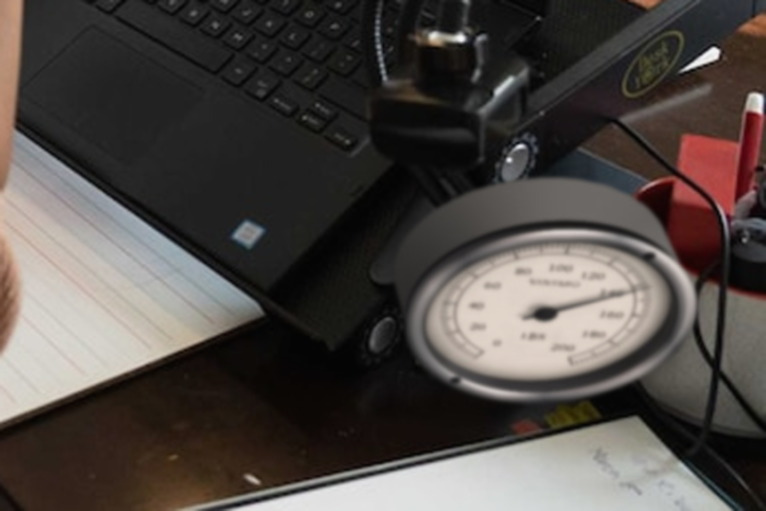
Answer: 140lb
